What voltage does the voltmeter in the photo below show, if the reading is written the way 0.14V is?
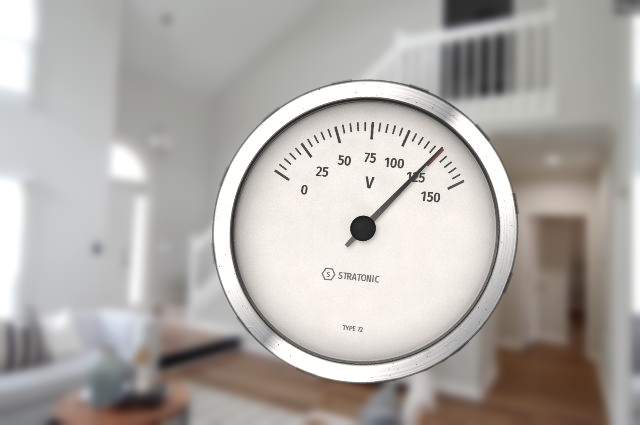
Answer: 125V
